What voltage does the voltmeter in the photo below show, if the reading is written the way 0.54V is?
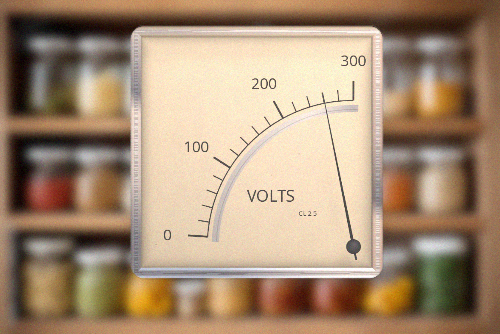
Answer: 260V
